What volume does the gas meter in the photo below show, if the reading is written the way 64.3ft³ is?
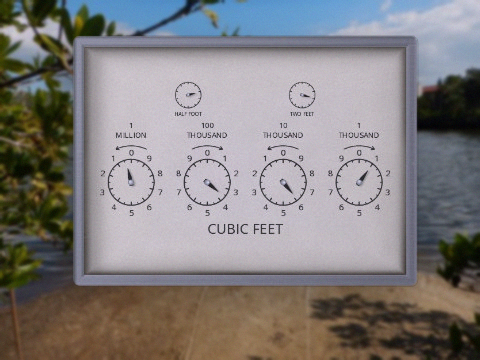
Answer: 36100ft³
